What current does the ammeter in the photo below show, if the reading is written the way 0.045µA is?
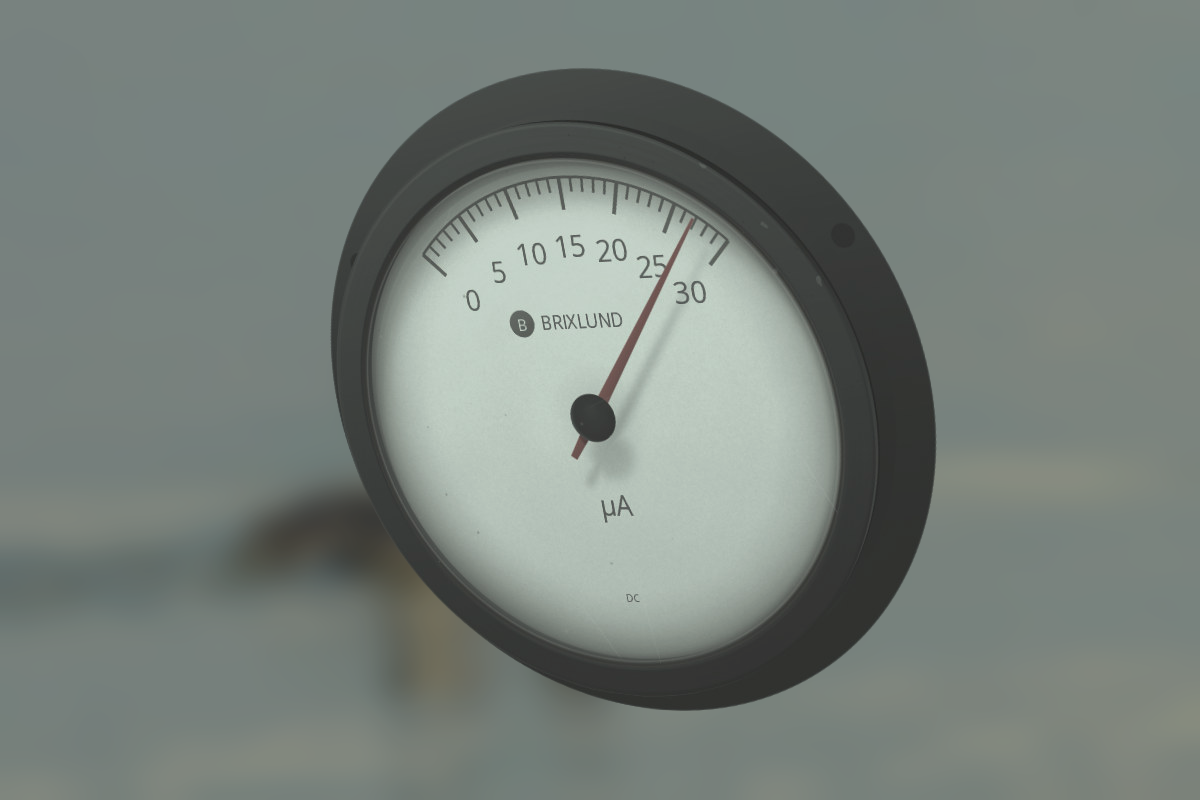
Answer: 27µA
